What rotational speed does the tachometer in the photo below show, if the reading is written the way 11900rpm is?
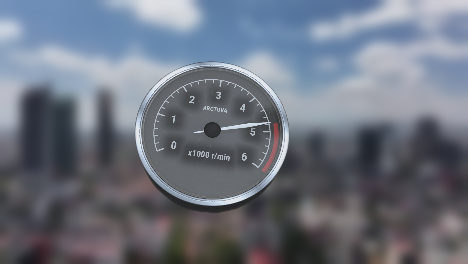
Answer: 4800rpm
